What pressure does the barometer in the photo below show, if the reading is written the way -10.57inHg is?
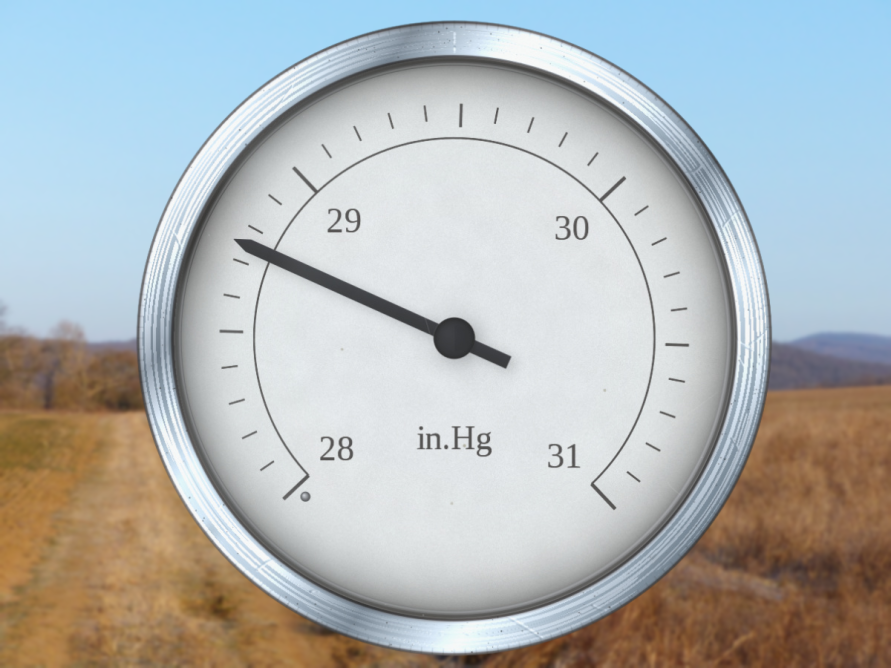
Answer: 28.75inHg
